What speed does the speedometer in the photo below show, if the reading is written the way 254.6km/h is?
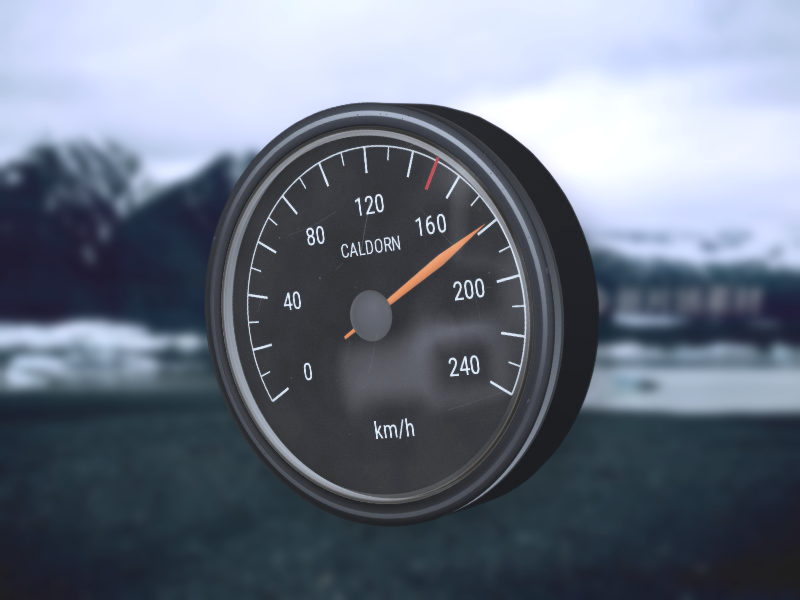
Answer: 180km/h
